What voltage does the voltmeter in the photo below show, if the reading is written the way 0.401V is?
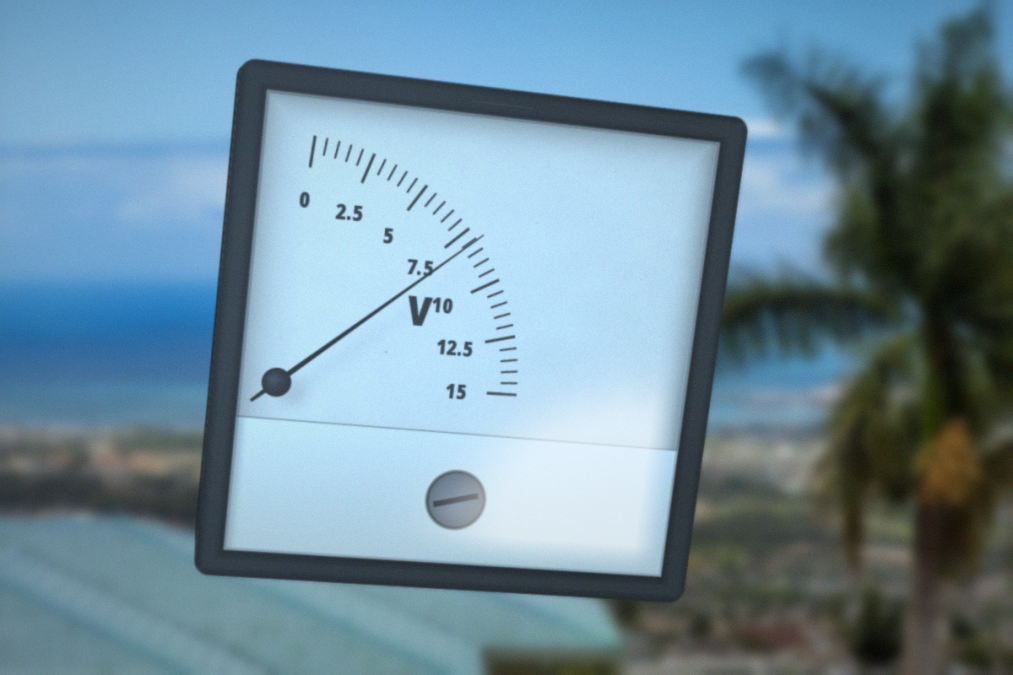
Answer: 8V
